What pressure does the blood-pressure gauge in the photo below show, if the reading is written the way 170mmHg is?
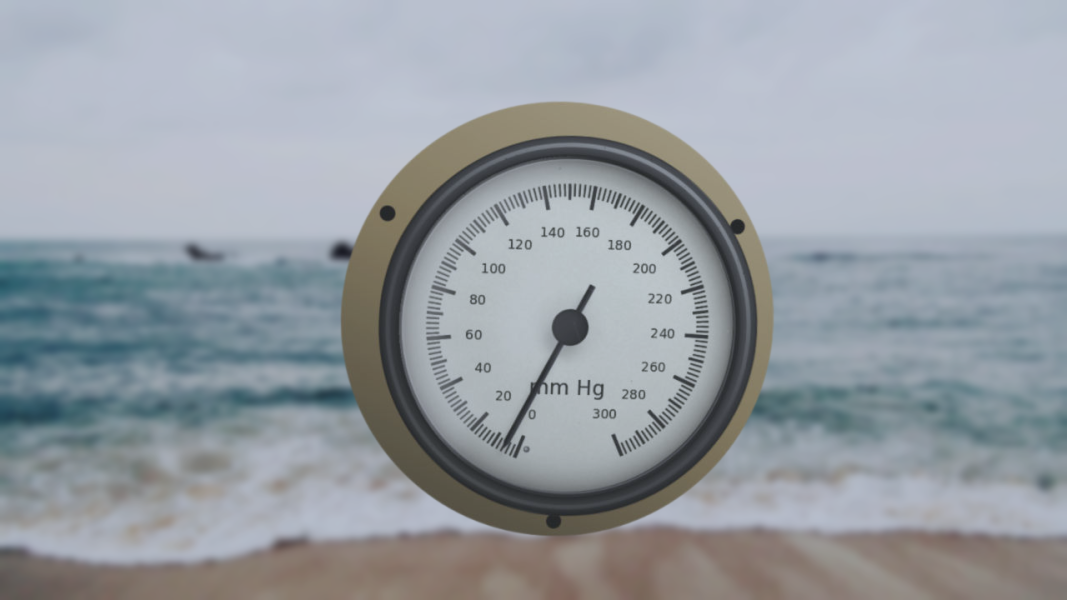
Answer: 6mmHg
